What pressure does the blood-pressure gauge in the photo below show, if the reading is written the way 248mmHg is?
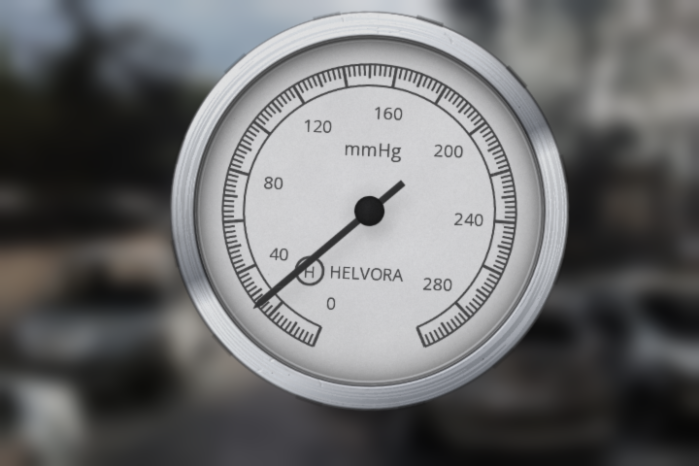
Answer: 26mmHg
